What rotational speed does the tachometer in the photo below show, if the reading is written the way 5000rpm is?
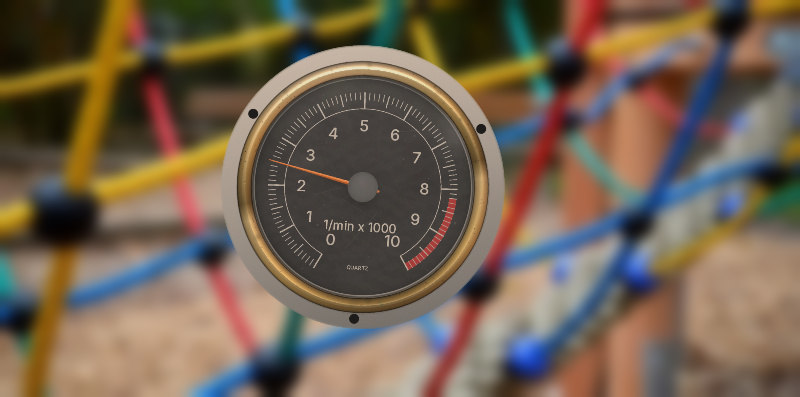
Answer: 2500rpm
